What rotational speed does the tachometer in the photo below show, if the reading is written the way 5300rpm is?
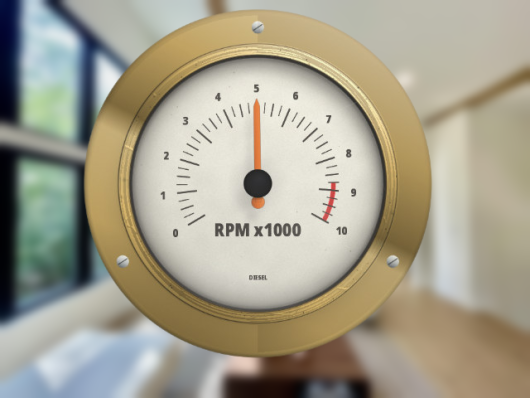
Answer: 5000rpm
